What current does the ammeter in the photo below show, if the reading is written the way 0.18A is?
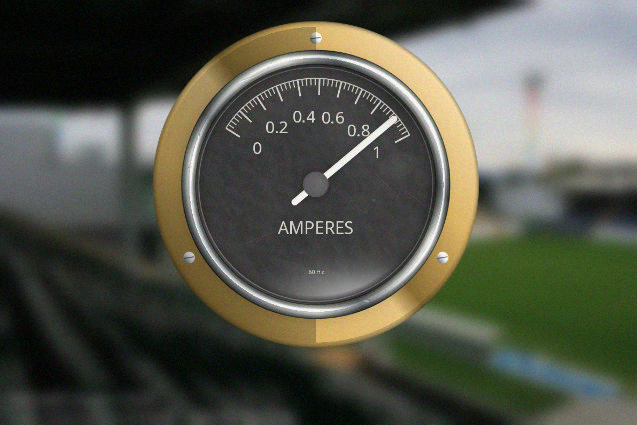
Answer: 0.9A
